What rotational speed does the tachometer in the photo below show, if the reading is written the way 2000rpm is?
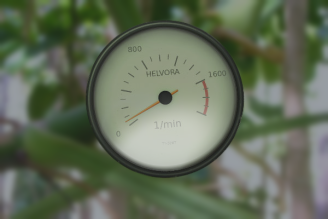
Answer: 50rpm
